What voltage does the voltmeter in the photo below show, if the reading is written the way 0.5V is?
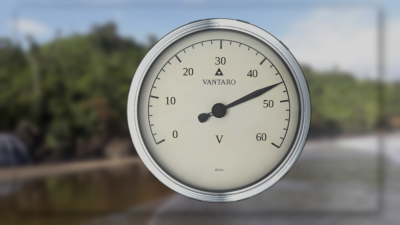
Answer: 46V
